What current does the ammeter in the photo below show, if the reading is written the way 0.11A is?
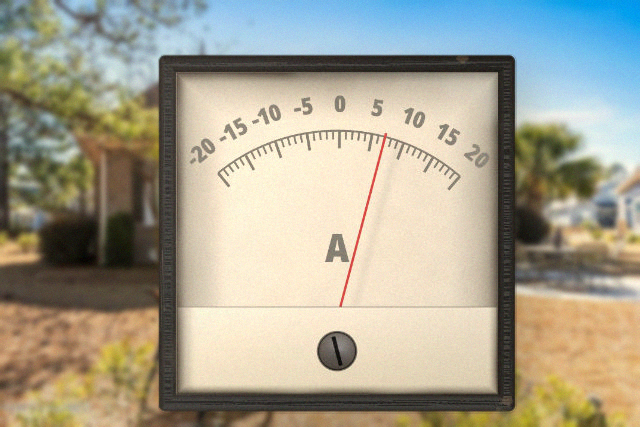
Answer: 7A
